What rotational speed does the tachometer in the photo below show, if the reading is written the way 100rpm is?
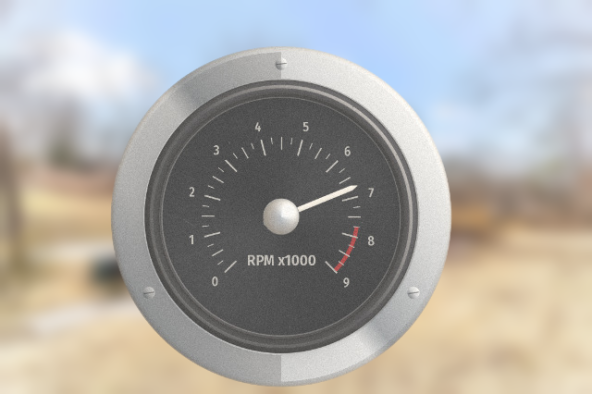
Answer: 6750rpm
